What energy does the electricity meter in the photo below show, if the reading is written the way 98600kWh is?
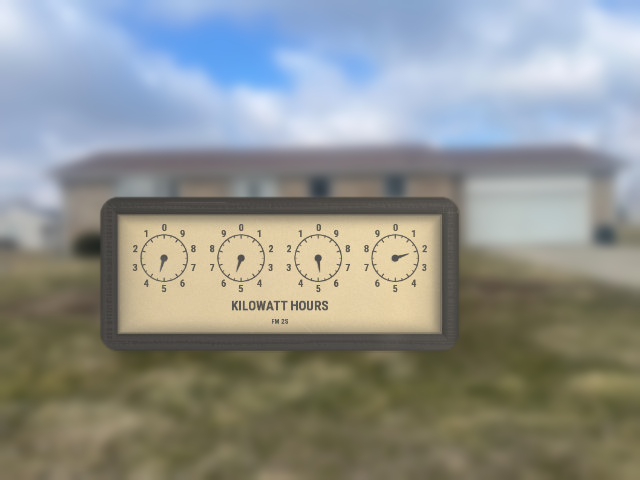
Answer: 4552kWh
